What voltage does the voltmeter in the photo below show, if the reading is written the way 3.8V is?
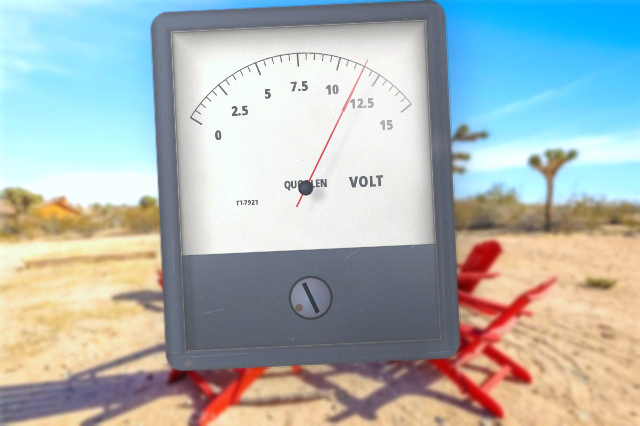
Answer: 11.5V
